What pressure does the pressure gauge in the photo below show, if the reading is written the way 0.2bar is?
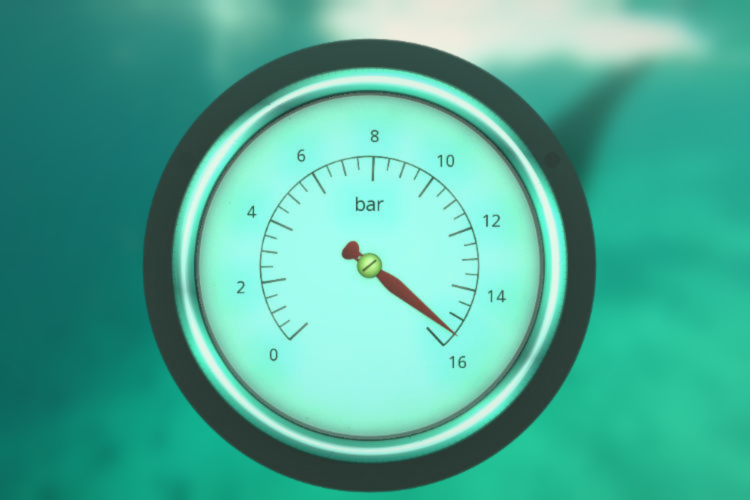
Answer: 15.5bar
